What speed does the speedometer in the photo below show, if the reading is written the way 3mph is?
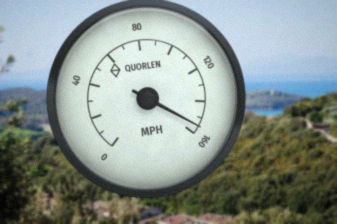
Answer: 155mph
